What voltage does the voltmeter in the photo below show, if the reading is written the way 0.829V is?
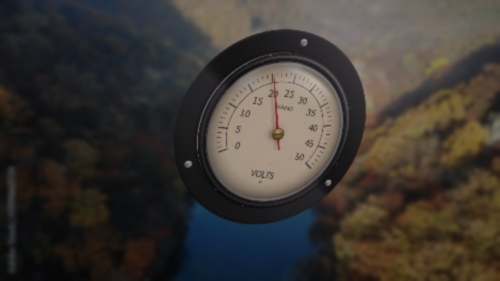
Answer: 20V
